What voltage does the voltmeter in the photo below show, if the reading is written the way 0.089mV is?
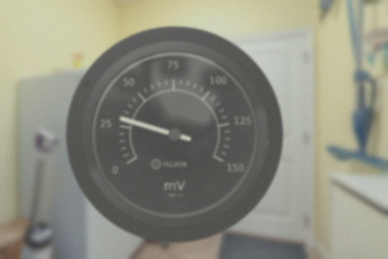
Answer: 30mV
